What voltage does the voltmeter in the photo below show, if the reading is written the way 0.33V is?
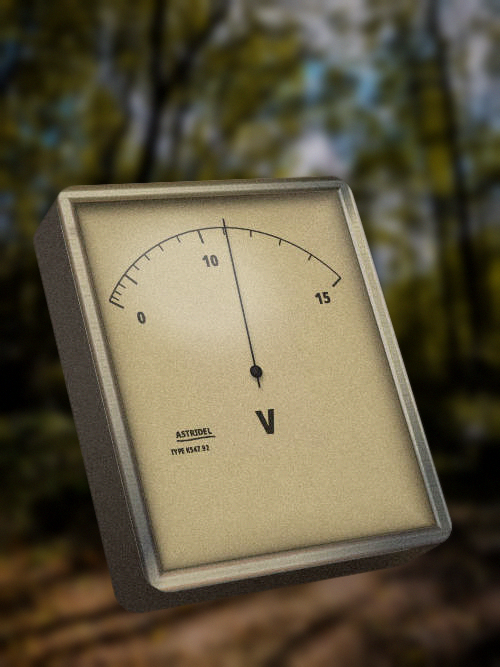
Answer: 11V
